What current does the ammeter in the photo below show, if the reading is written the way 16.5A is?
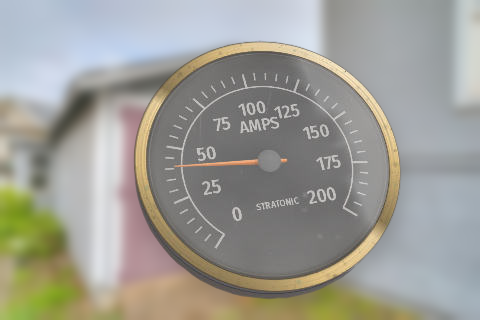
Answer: 40A
